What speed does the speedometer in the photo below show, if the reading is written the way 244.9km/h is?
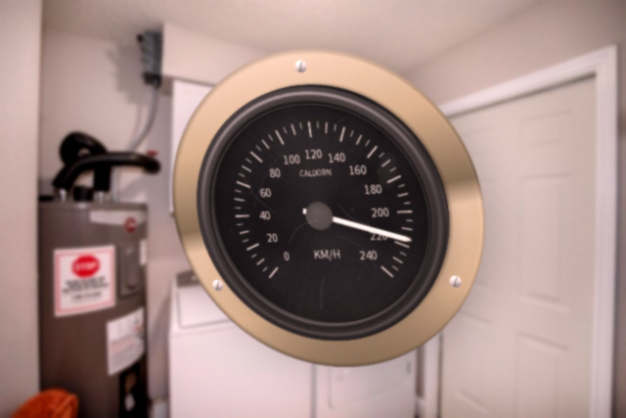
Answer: 215km/h
